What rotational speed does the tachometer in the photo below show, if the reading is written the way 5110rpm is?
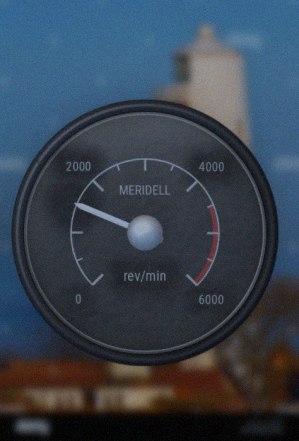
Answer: 1500rpm
